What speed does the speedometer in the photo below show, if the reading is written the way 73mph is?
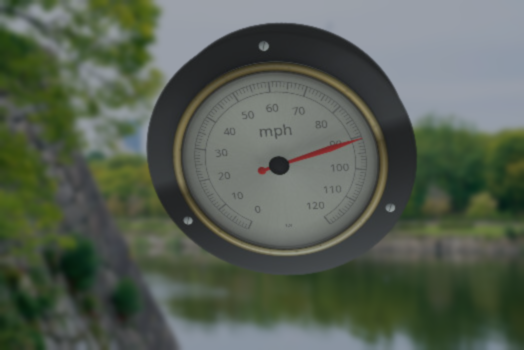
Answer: 90mph
